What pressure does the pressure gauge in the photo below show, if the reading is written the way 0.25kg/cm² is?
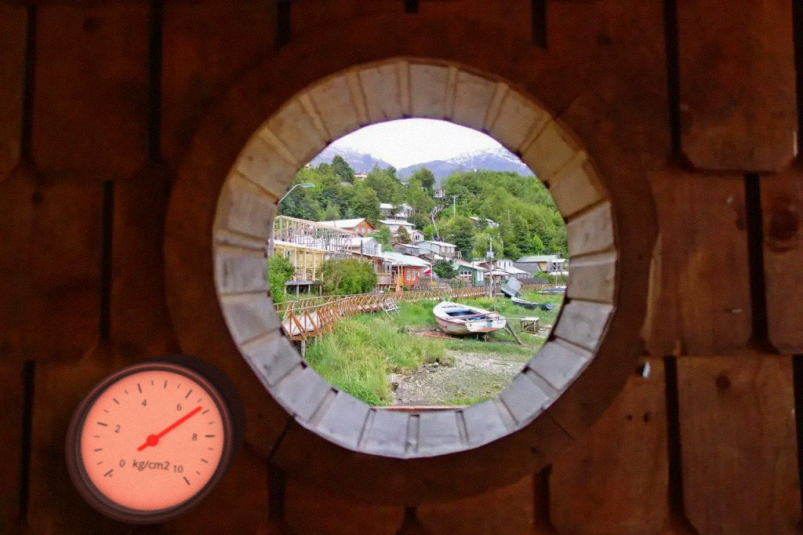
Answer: 6.75kg/cm²
